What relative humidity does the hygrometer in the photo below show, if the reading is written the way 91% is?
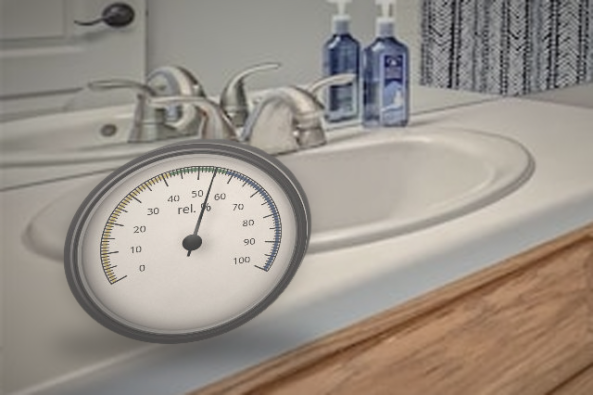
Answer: 55%
